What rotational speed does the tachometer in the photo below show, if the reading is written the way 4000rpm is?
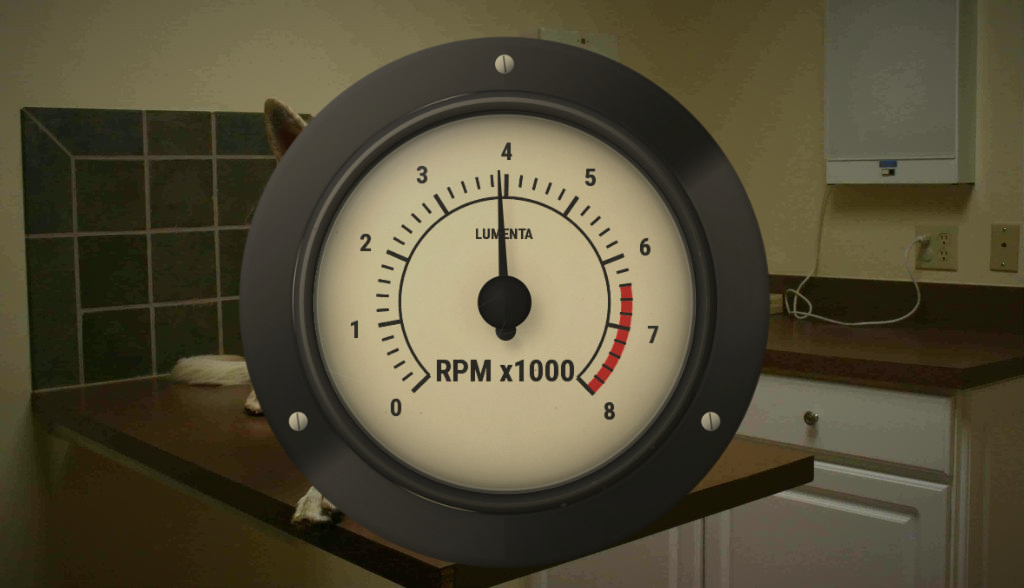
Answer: 3900rpm
